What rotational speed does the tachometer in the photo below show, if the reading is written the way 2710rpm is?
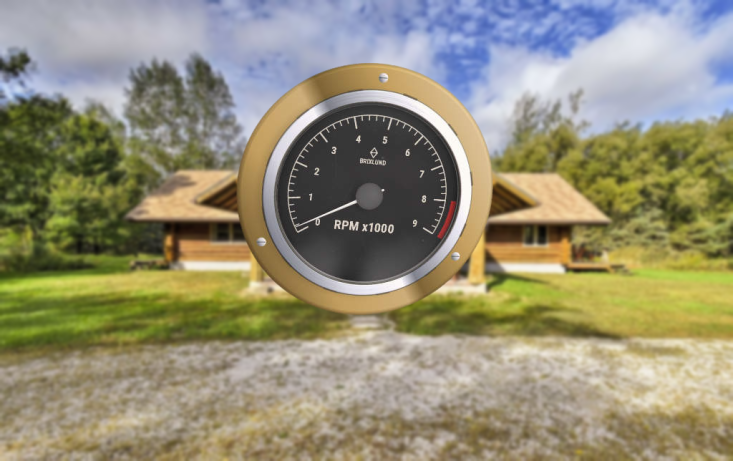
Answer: 200rpm
